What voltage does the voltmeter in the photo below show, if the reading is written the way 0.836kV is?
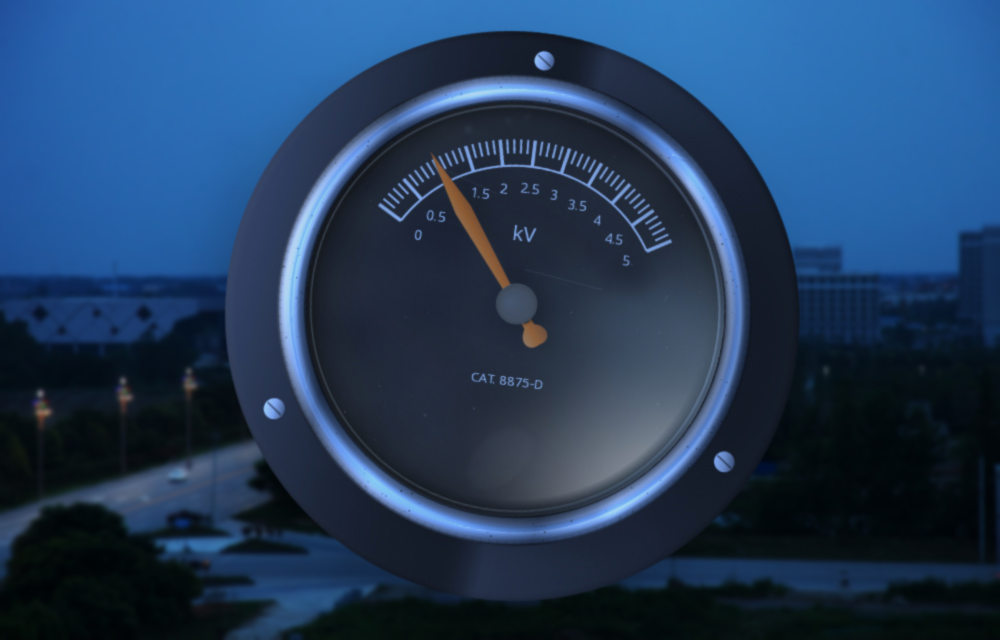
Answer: 1kV
